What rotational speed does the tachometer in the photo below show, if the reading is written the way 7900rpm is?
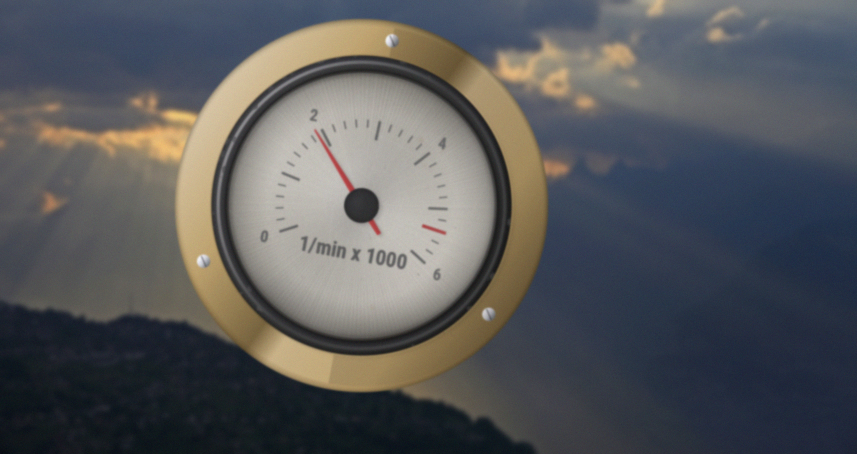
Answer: 1900rpm
